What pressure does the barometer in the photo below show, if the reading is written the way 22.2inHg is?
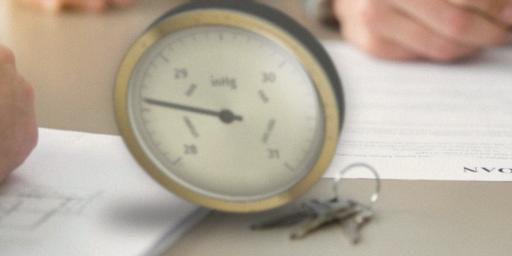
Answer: 28.6inHg
